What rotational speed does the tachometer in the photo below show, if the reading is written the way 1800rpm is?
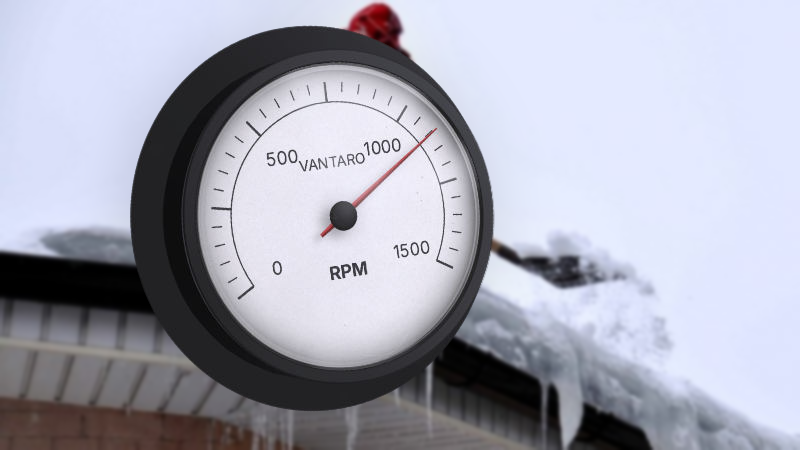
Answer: 1100rpm
